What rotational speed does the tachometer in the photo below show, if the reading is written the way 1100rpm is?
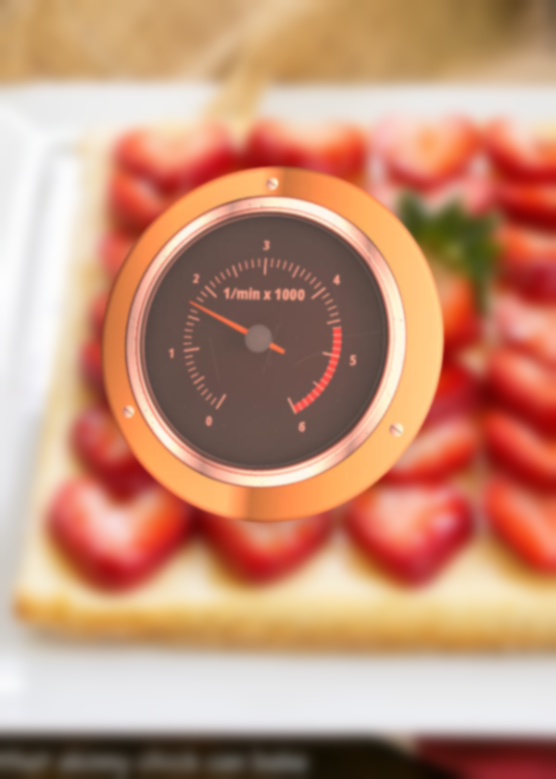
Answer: 1700rpm
